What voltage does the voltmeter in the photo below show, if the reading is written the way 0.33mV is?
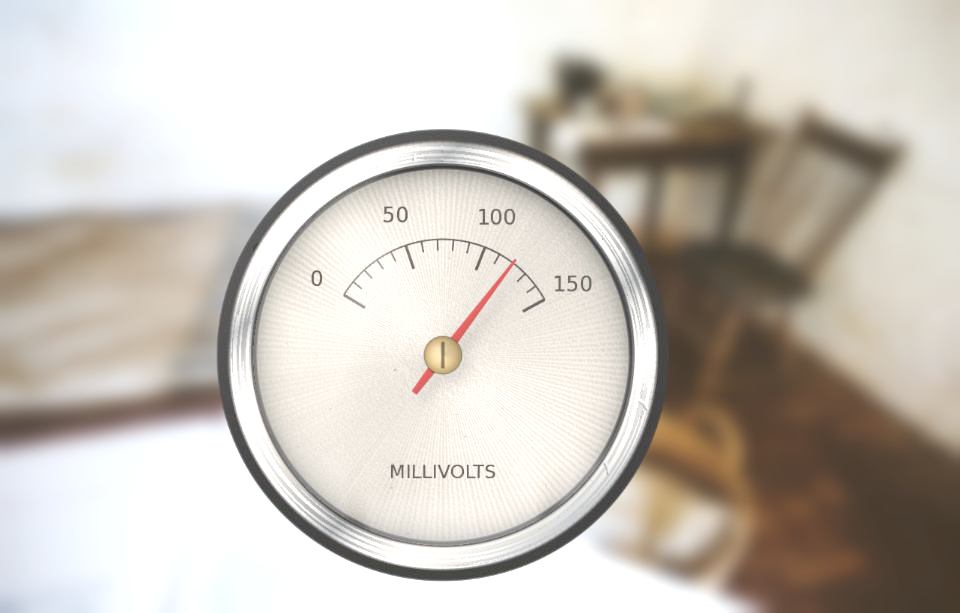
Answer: 120mV
